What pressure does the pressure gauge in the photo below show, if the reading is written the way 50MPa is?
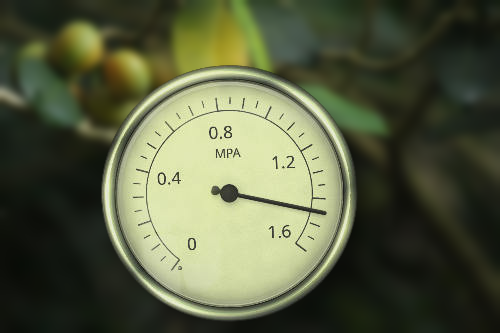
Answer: 1.45MPa
